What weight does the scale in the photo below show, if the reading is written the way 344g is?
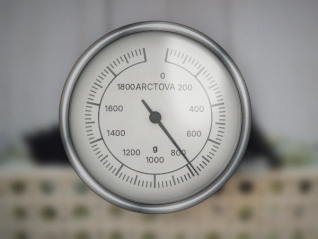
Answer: 780g
